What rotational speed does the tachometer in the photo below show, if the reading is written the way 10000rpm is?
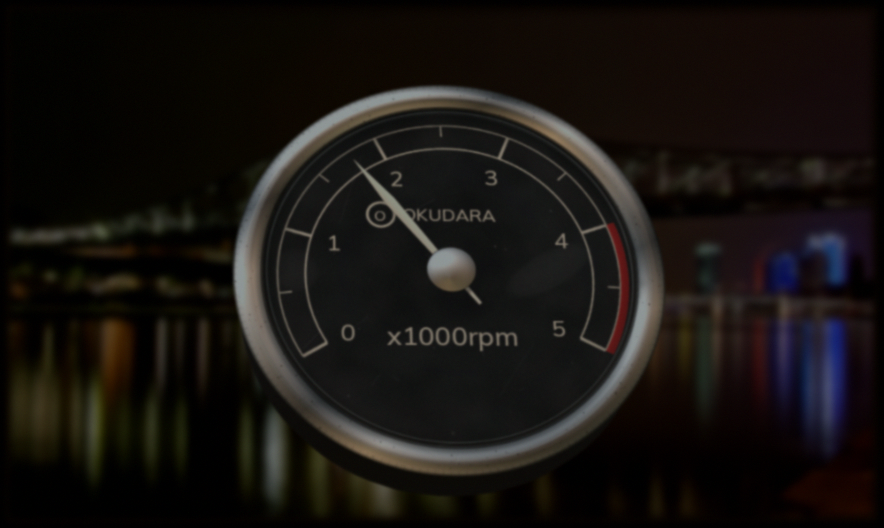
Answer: 1750rpm
